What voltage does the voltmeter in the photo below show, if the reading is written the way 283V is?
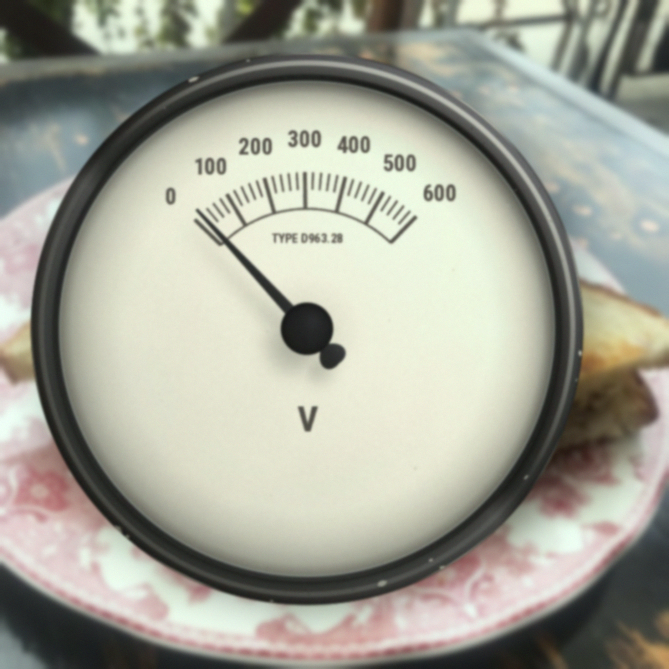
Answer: 20V
